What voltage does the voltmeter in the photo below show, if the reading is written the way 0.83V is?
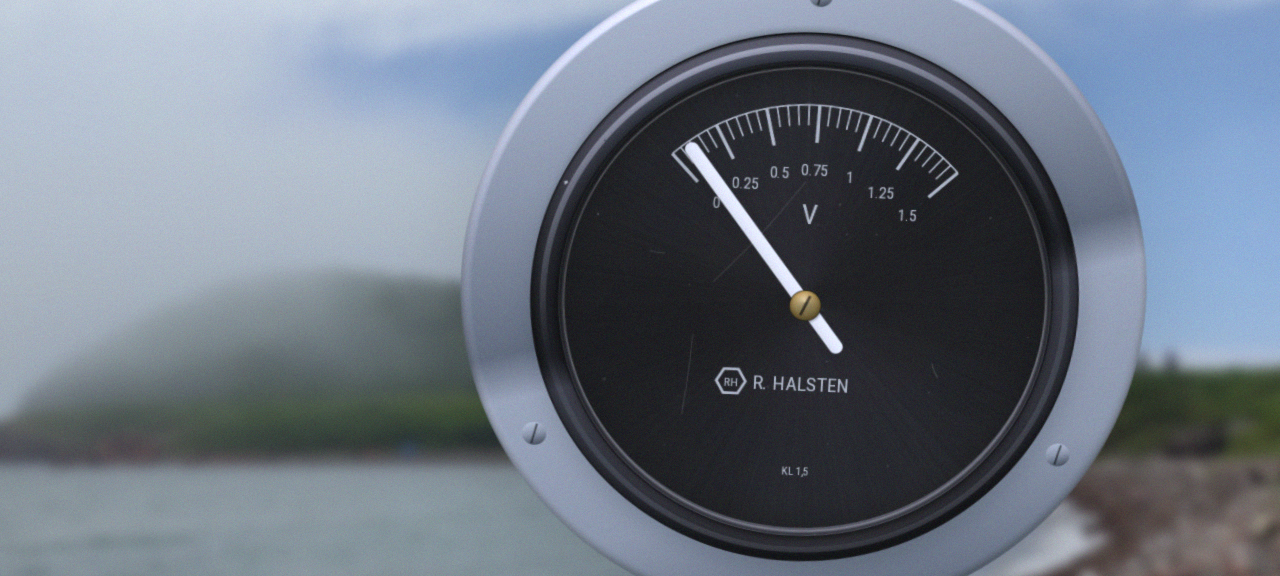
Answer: 0.1V
